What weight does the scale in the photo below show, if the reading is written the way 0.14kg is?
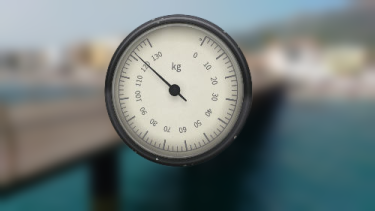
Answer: 122kg
